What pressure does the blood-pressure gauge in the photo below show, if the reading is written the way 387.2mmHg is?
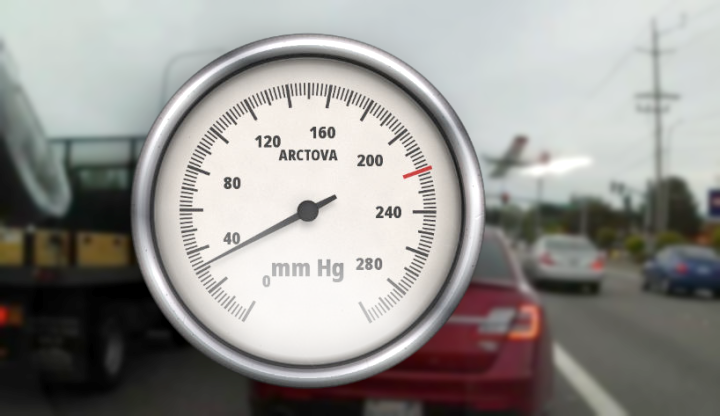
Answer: 32mmHg
